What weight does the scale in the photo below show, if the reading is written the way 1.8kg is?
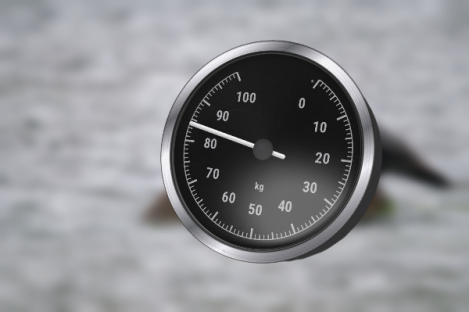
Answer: 84kg
